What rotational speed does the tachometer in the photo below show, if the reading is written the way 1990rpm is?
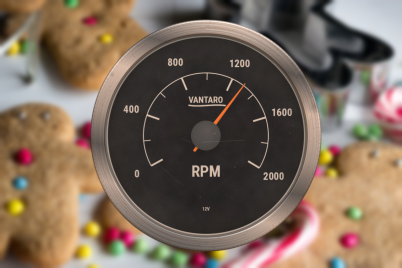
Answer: 1300rpm
